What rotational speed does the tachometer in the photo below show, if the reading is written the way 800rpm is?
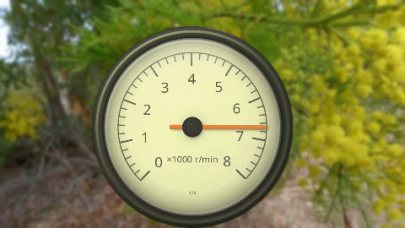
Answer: 6700rpm
